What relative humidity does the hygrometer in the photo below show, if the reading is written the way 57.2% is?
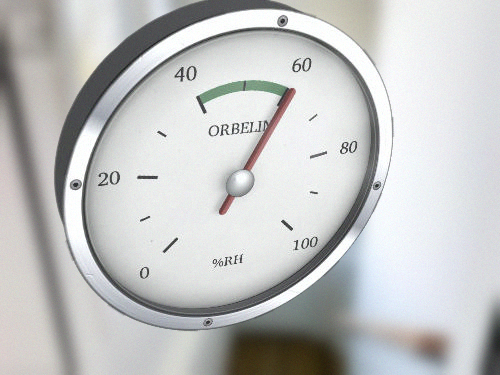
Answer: 60%
